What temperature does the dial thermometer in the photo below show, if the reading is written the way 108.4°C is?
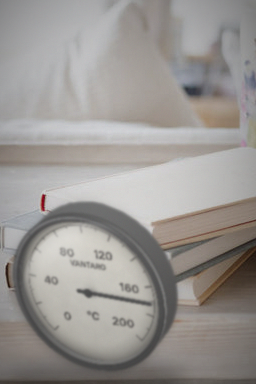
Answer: 170°C
